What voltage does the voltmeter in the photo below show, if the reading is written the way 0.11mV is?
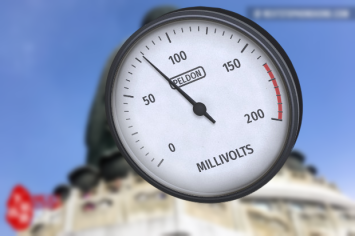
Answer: 80mV
